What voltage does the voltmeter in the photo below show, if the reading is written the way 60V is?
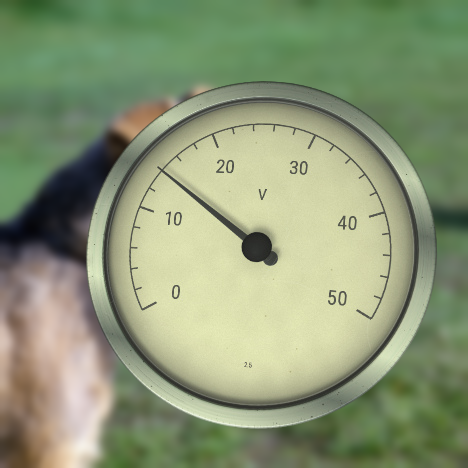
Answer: 14V
